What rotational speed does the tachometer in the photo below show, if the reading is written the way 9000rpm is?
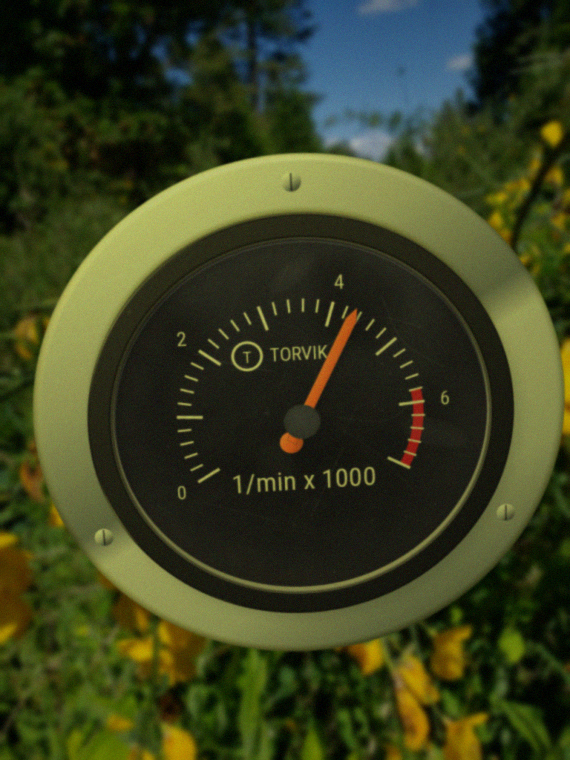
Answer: 4300rpm
